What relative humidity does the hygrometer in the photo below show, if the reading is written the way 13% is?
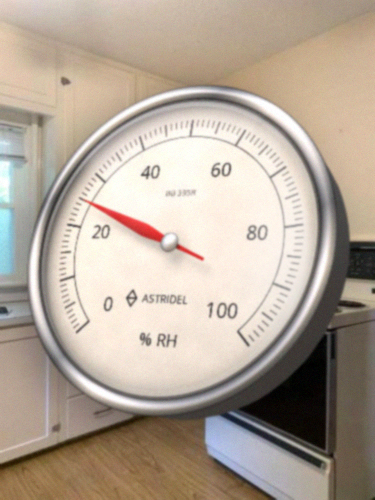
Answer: 25%
